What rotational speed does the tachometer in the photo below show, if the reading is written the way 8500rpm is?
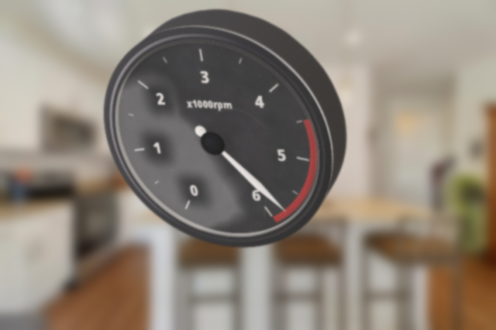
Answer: 5750rpm
